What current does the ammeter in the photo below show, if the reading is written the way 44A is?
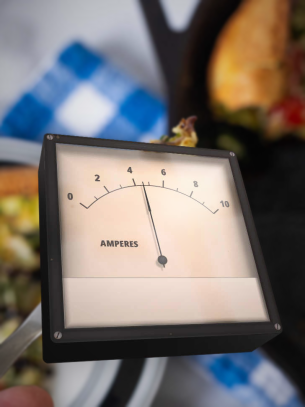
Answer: 4.5A
